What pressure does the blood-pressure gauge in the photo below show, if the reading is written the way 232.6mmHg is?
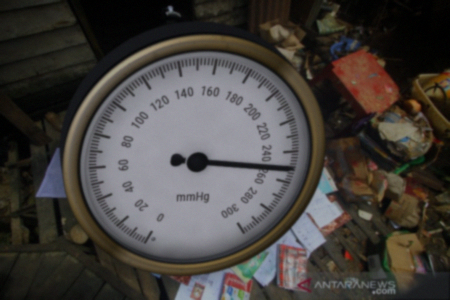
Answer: 250mmHg
